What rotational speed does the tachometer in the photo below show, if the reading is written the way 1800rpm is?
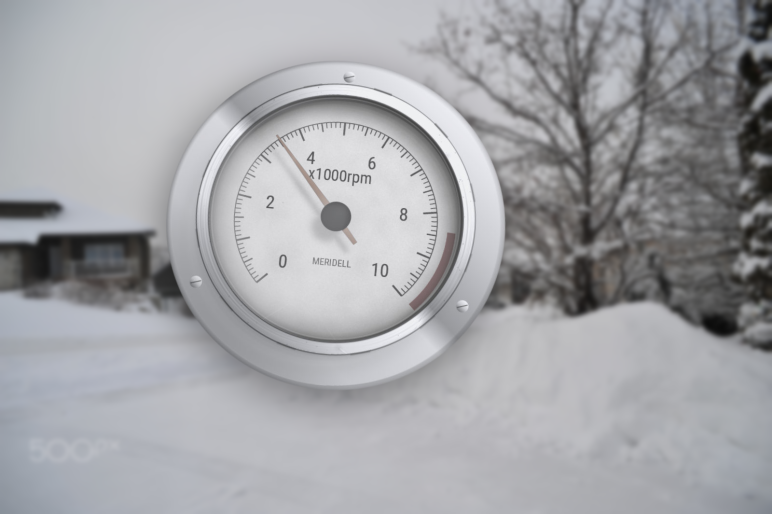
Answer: 3500rpm
